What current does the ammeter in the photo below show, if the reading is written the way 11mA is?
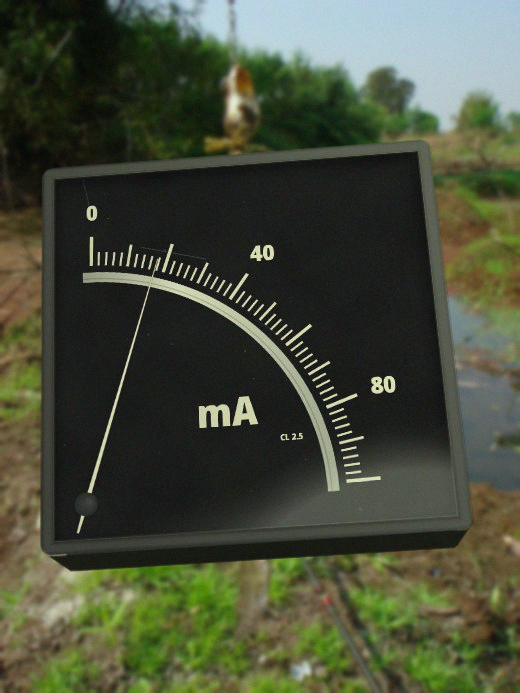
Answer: 18mA
